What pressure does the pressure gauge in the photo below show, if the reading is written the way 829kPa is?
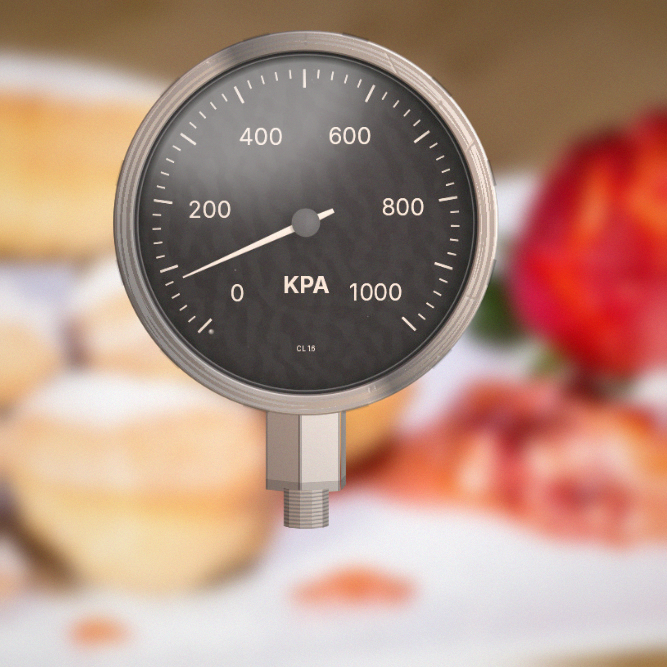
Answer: 80kPa
